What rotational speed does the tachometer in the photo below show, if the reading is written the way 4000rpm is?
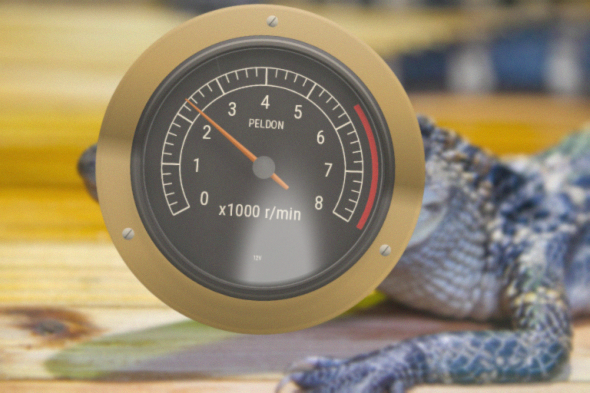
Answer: 2300rpm
